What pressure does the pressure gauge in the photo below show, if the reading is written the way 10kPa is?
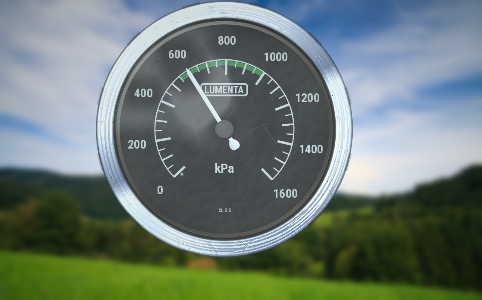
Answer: 600kPa
